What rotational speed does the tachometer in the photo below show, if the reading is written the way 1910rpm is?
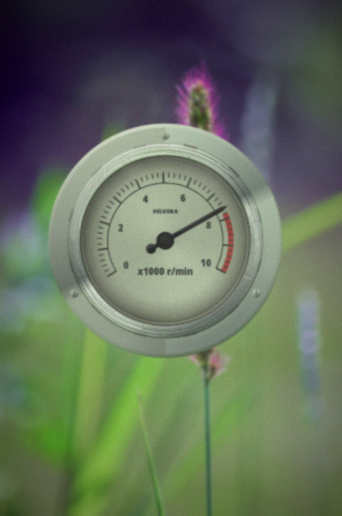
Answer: 7600rpm
